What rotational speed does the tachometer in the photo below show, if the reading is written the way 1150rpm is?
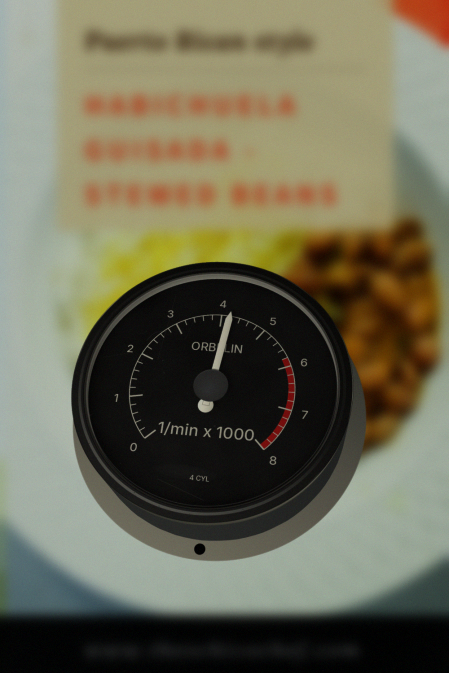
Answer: 4200rpm
